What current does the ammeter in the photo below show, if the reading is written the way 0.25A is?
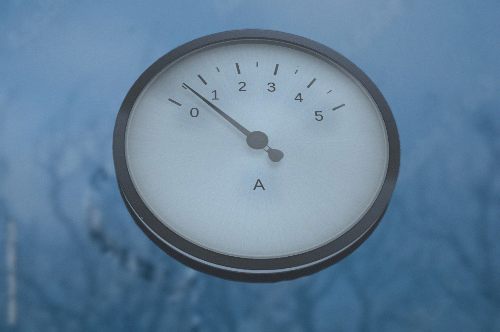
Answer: 0.5A
